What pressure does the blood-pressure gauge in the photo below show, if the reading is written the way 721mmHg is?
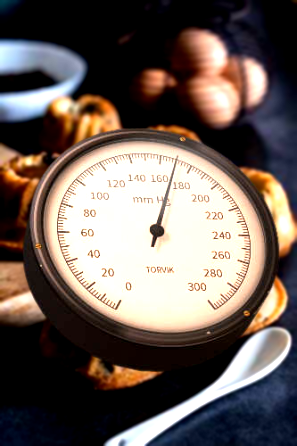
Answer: 170mmHg
